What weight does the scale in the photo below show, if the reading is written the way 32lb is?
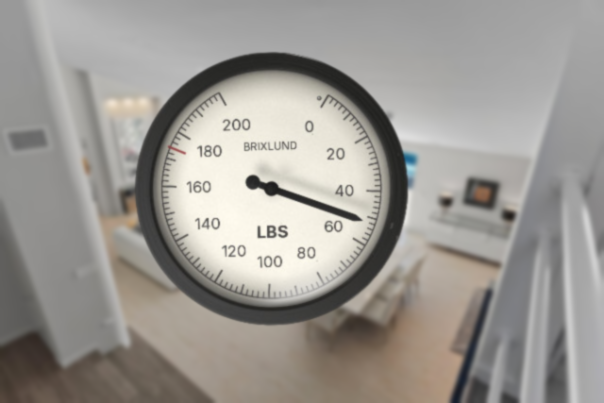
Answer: 52lb
